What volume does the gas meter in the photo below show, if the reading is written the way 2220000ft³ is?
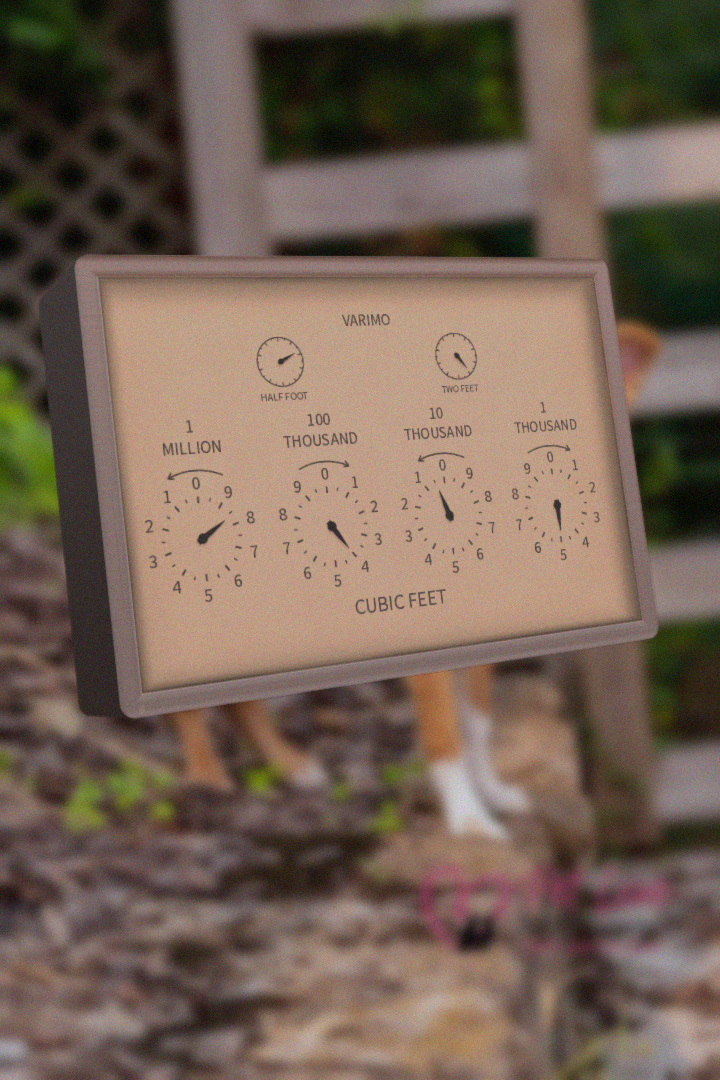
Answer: 840500ft³
